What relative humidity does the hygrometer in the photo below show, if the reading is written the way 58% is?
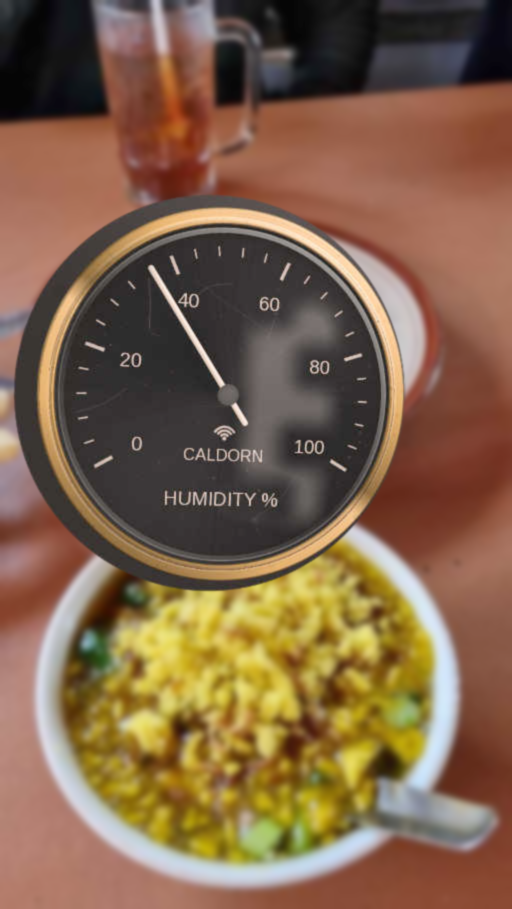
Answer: 36%
